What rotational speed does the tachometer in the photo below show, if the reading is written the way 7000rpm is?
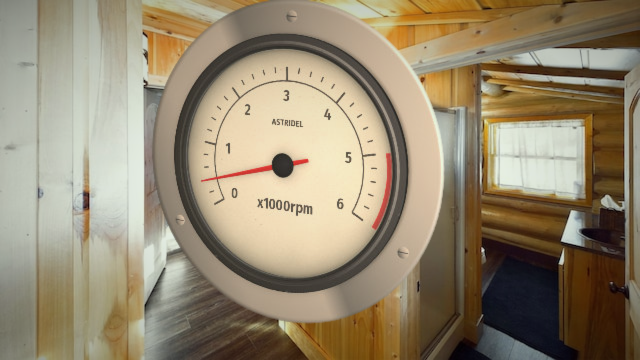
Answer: 400rpm
